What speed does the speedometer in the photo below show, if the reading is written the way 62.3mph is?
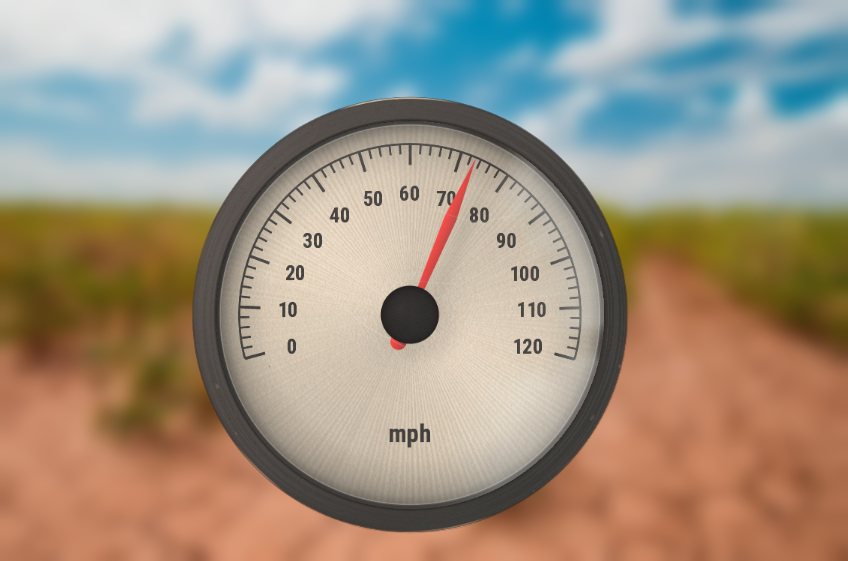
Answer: 73mph
